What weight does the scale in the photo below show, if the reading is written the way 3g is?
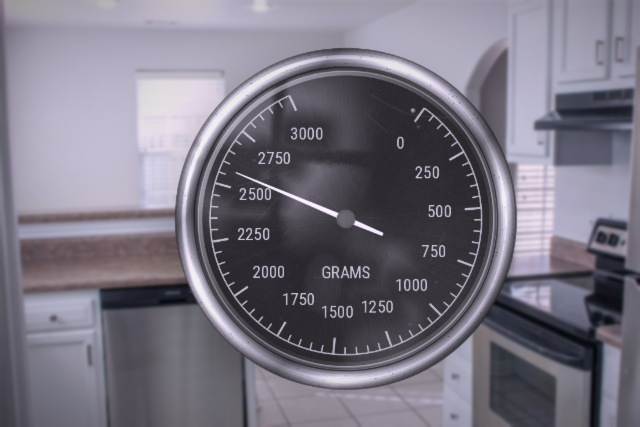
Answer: 2575g
